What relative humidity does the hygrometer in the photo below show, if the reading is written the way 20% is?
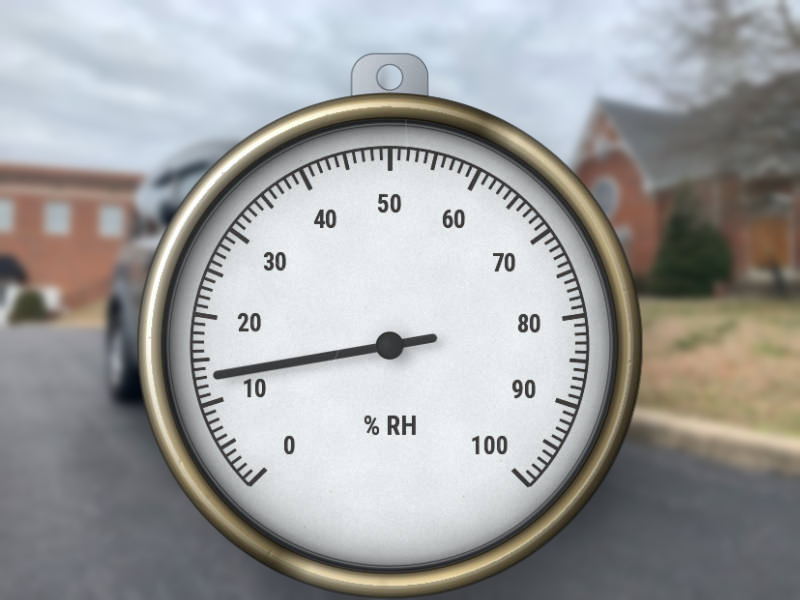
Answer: 13%
